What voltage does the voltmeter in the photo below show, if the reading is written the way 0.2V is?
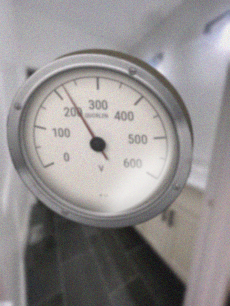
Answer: 225V
